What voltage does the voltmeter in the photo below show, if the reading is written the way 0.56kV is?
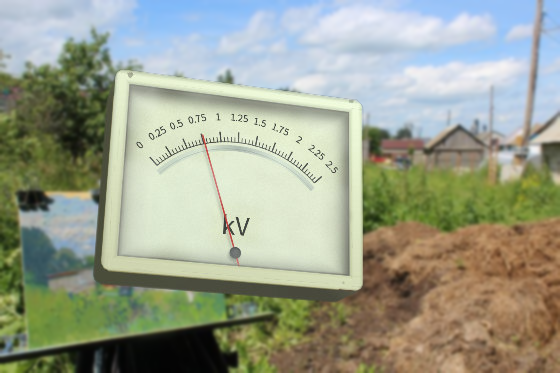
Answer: 0.75kV
